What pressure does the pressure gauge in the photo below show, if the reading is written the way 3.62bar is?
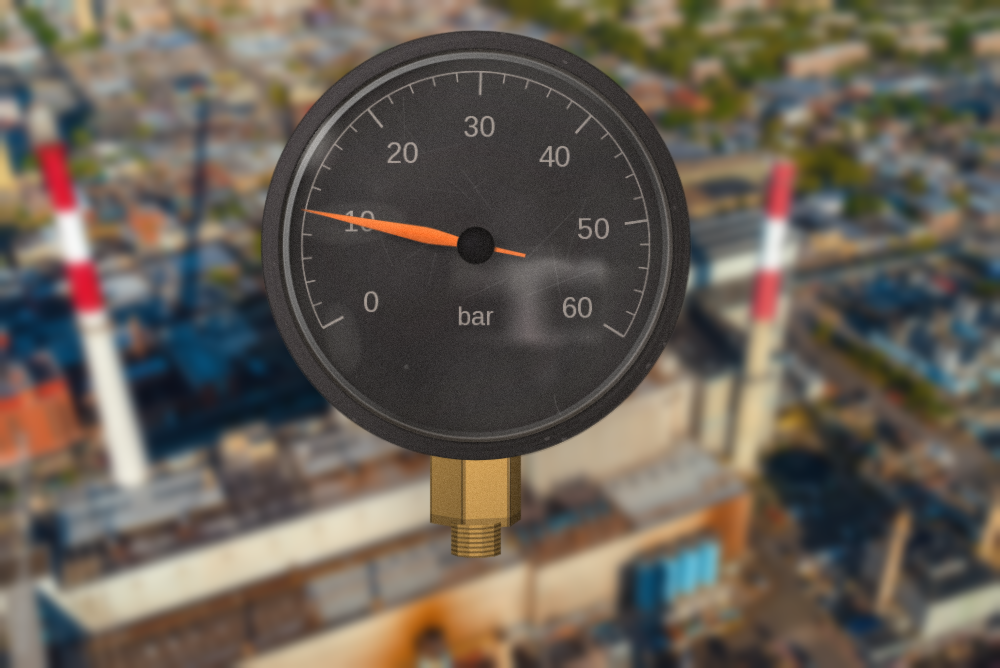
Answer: 10bar
